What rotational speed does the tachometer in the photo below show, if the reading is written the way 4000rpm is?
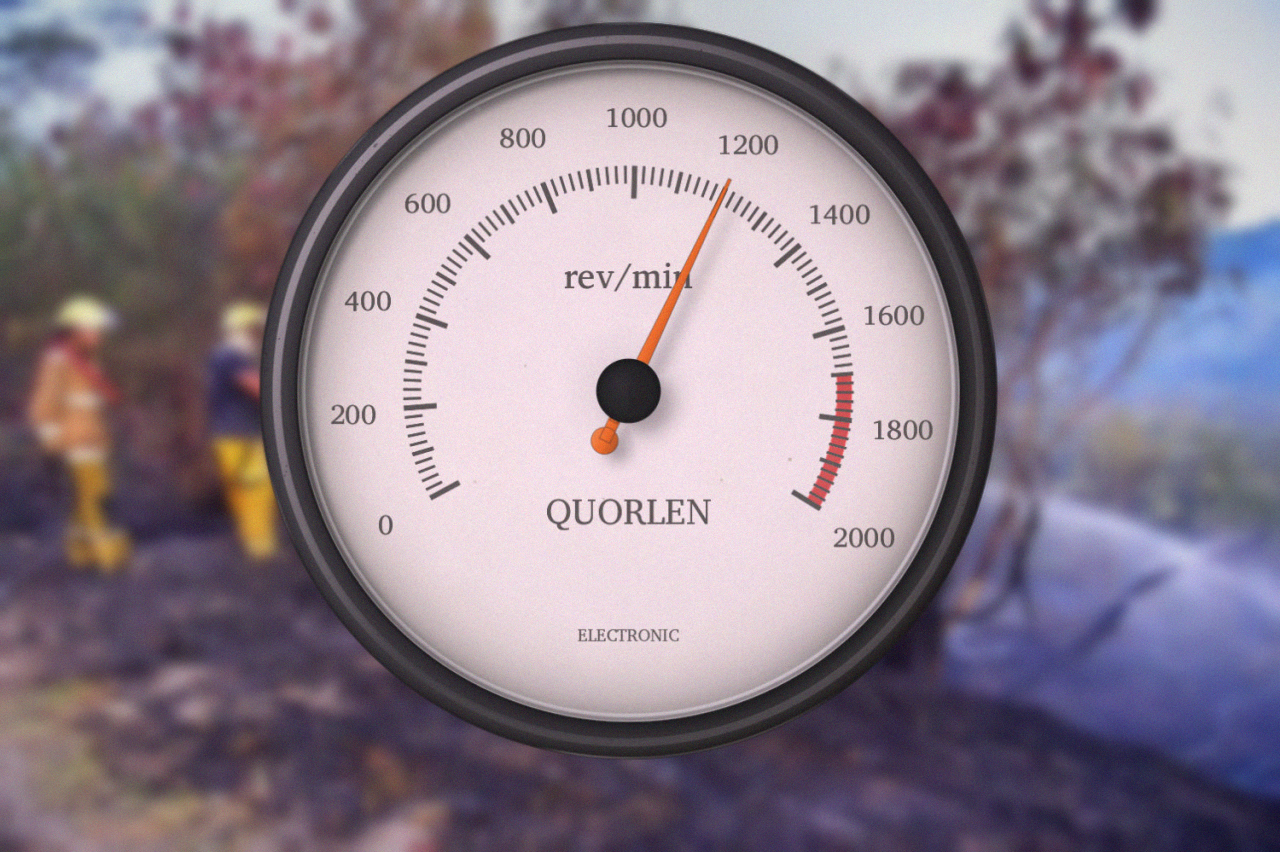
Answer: 1200rpm
